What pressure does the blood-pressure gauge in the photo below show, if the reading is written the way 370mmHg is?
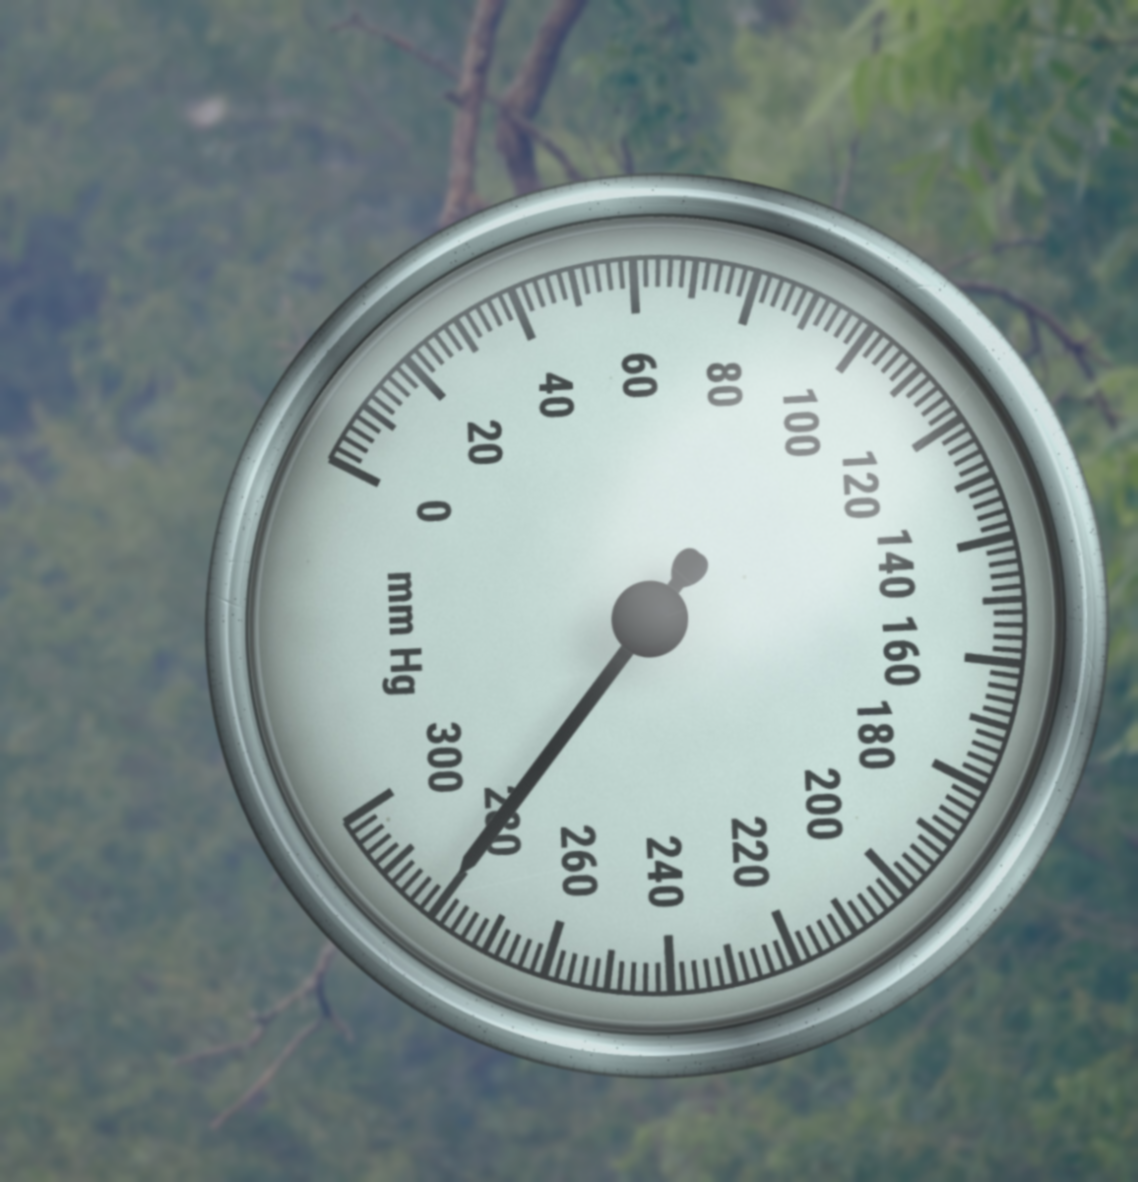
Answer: 280mmHg
